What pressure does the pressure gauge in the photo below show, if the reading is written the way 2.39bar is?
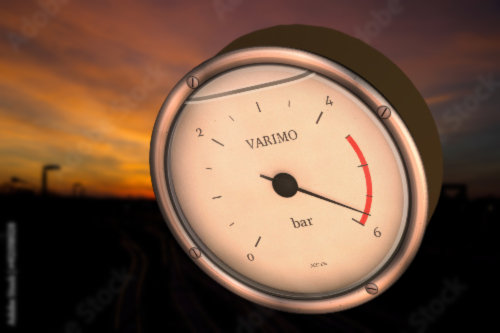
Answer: 5.75bar
